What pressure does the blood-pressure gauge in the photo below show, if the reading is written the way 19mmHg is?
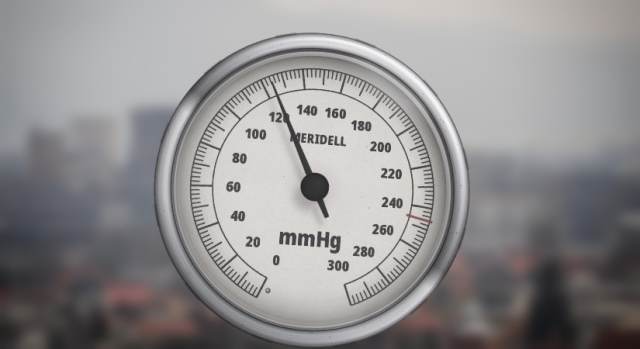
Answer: 124mmHg
